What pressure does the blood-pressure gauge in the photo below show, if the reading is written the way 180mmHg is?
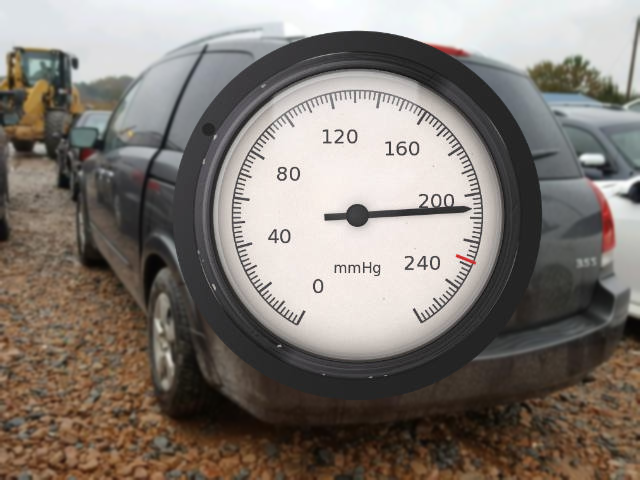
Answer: 206mmHg
